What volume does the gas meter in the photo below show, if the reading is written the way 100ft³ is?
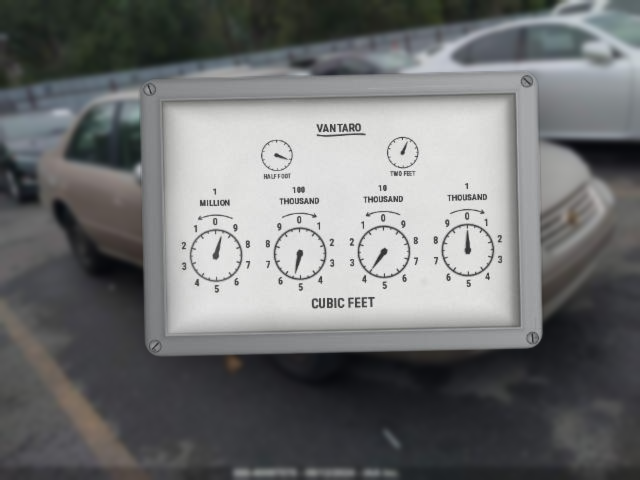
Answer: 954000ft³
